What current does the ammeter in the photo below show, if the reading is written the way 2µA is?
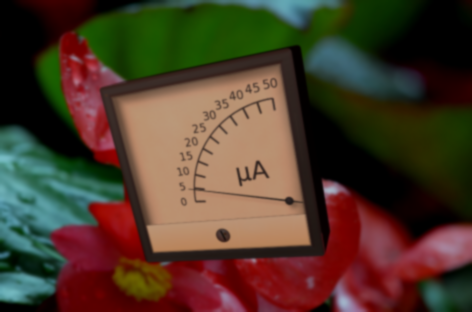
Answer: 5µA
